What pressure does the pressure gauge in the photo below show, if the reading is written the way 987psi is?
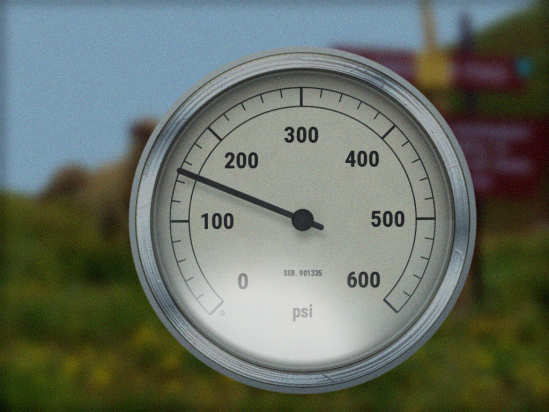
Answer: 150psi
